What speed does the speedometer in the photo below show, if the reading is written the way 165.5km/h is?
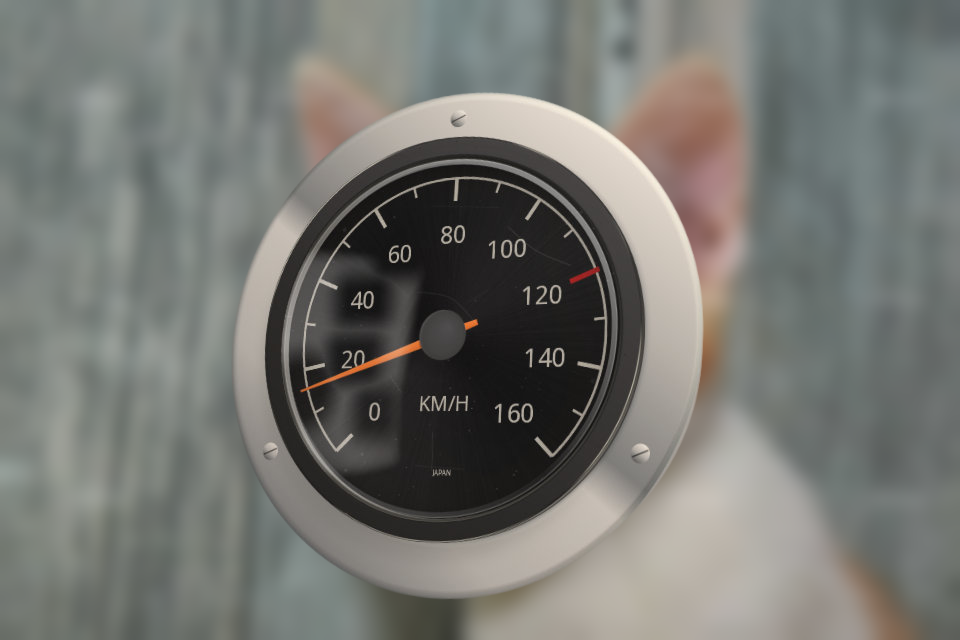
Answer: 15km/h
